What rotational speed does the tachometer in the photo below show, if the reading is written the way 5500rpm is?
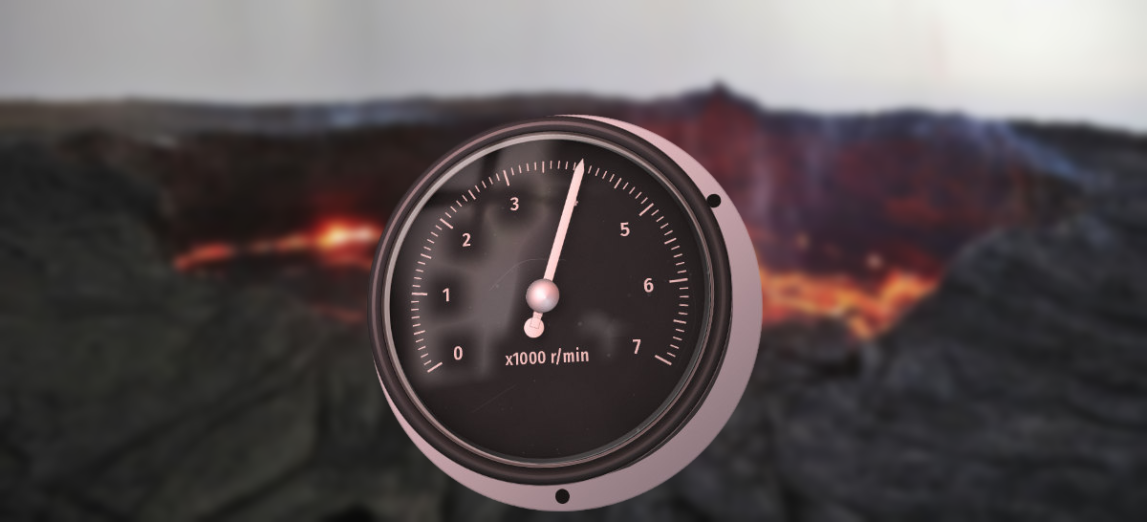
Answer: 4000rpm
